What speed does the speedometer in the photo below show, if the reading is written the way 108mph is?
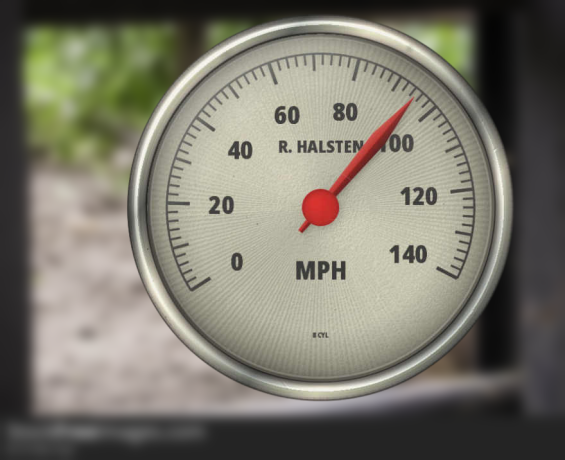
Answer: 95mph
